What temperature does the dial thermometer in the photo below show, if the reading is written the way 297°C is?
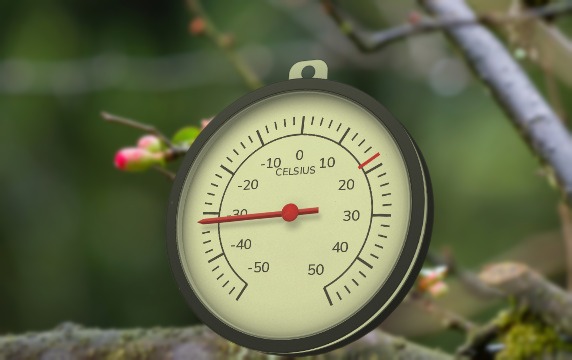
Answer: -32°C
